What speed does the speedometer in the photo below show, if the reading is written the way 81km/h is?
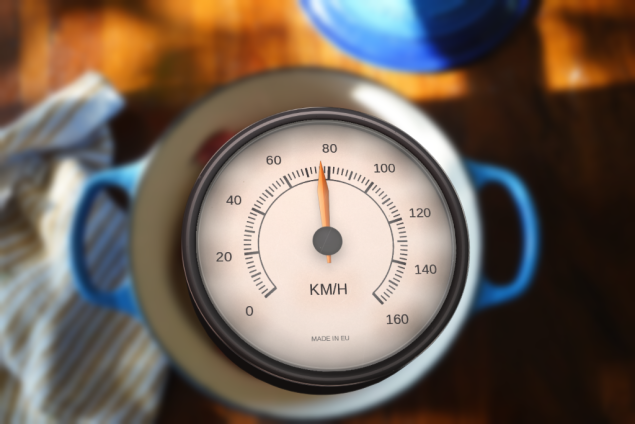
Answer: 76km/h
